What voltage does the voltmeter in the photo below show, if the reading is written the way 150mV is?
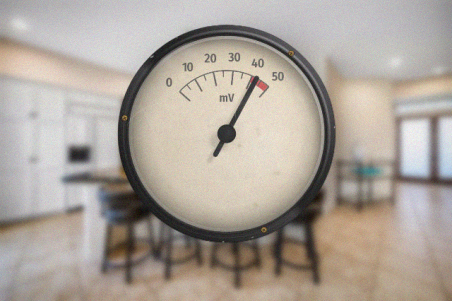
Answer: 42.5mV
